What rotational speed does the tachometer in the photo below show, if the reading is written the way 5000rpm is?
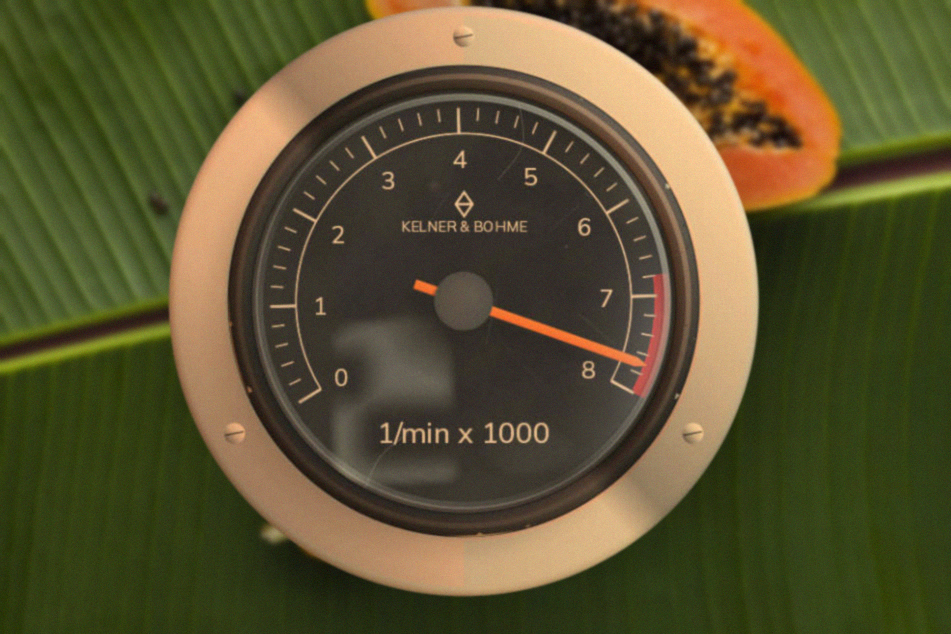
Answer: 7700rpm
